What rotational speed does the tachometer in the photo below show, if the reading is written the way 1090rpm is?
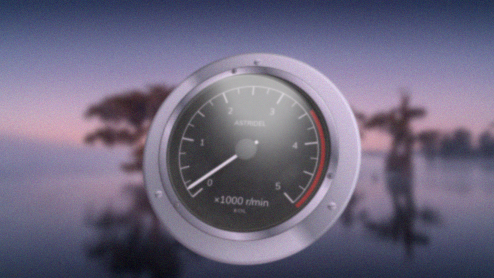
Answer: 125rpm
